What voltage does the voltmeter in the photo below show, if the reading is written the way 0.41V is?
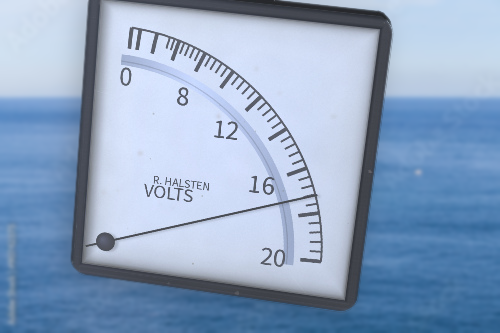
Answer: 17.2V
